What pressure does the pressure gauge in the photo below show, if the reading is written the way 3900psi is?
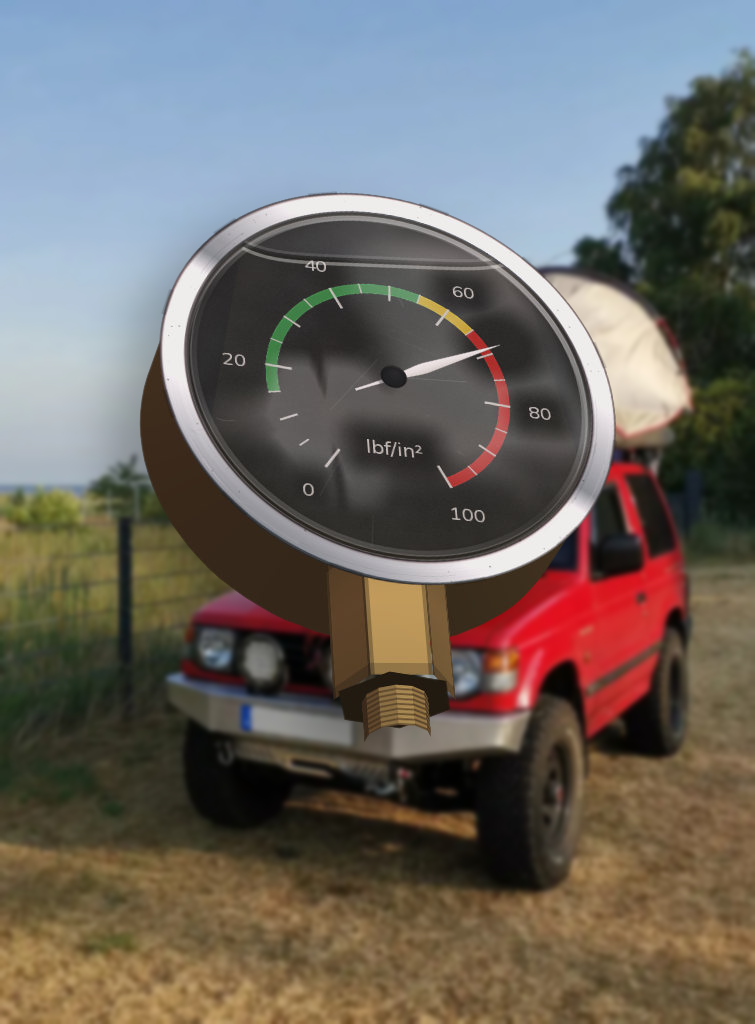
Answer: 70psi
